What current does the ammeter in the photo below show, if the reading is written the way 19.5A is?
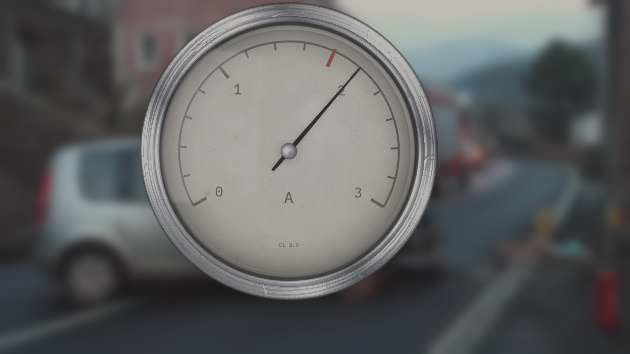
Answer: 2A
